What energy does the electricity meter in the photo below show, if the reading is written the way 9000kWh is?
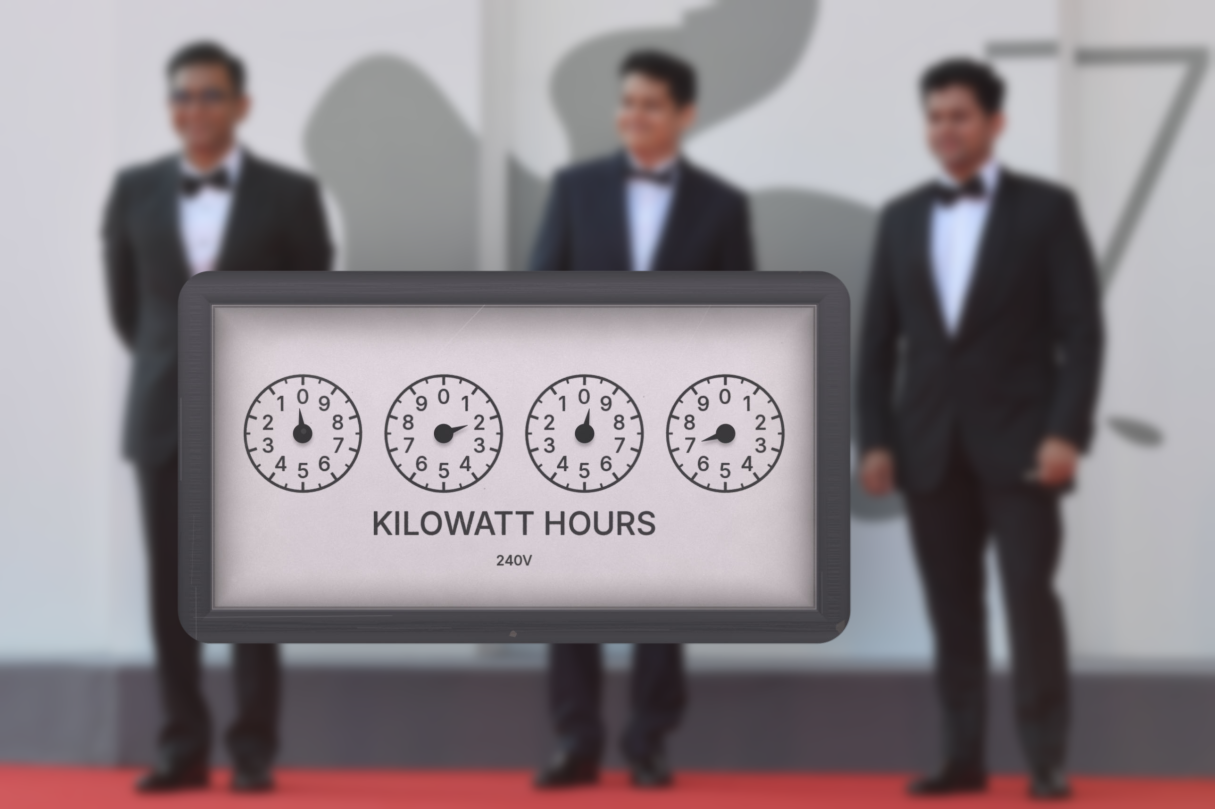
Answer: 197kWh
